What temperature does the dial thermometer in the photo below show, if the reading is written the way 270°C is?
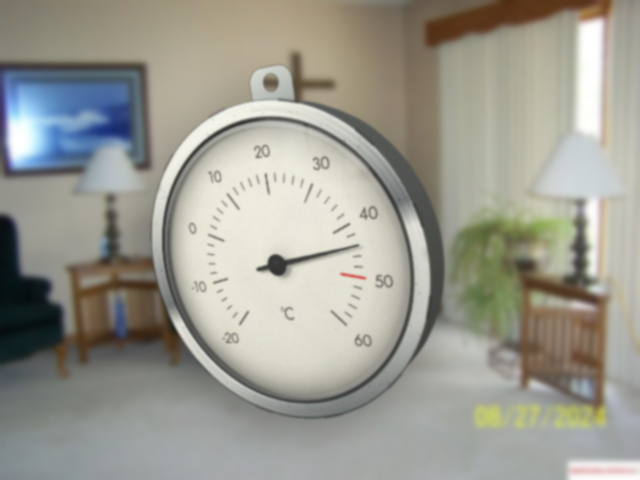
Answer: 44°C
